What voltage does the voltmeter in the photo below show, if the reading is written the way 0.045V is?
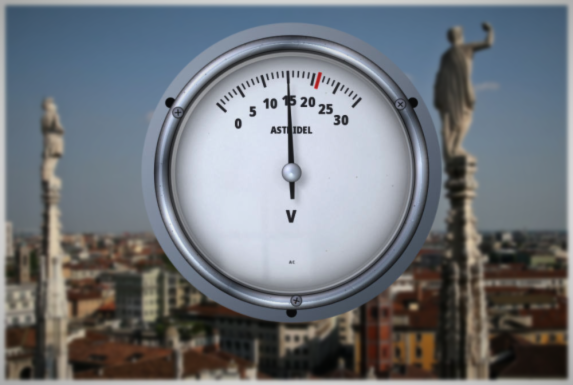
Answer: 15V
